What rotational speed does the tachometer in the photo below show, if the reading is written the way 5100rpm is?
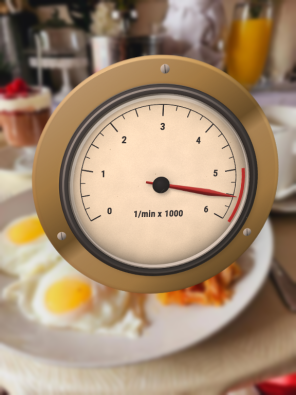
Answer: 5500rpm
